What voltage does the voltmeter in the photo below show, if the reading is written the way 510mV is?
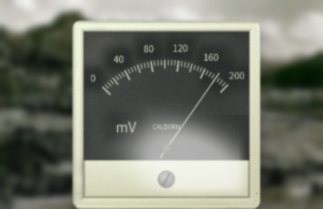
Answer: 180mV
